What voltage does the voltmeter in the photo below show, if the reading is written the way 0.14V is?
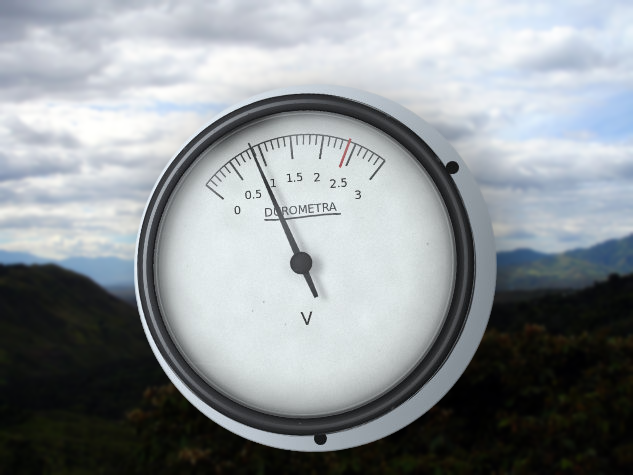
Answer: 0.9V
